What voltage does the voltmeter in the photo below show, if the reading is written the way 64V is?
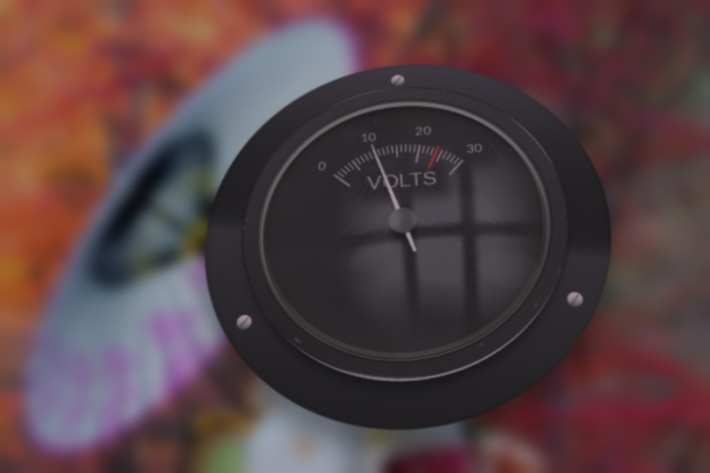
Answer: 10V
